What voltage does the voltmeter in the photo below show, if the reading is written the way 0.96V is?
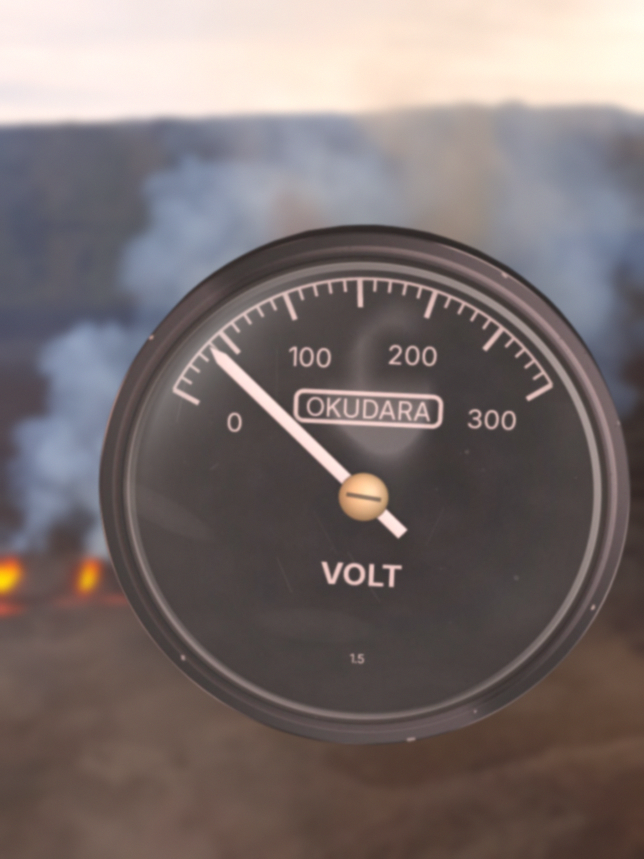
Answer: 40V
